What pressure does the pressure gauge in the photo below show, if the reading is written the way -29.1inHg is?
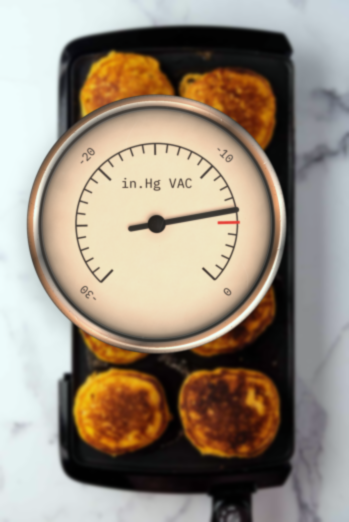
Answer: -6inHg
